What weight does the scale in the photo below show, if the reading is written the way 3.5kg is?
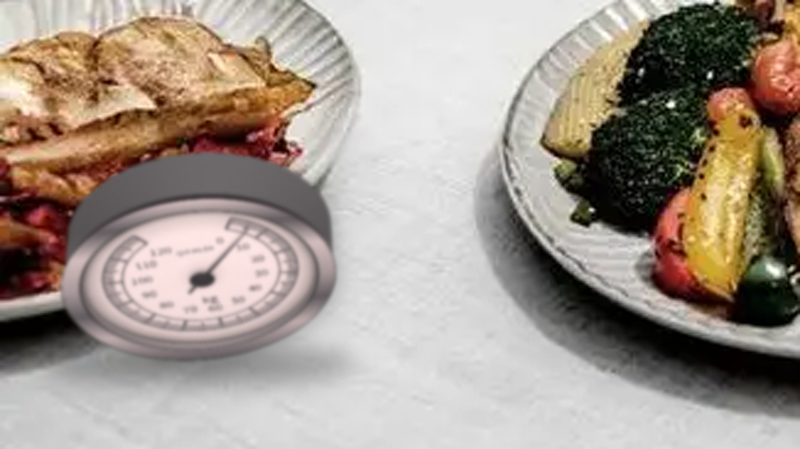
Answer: 5kg
